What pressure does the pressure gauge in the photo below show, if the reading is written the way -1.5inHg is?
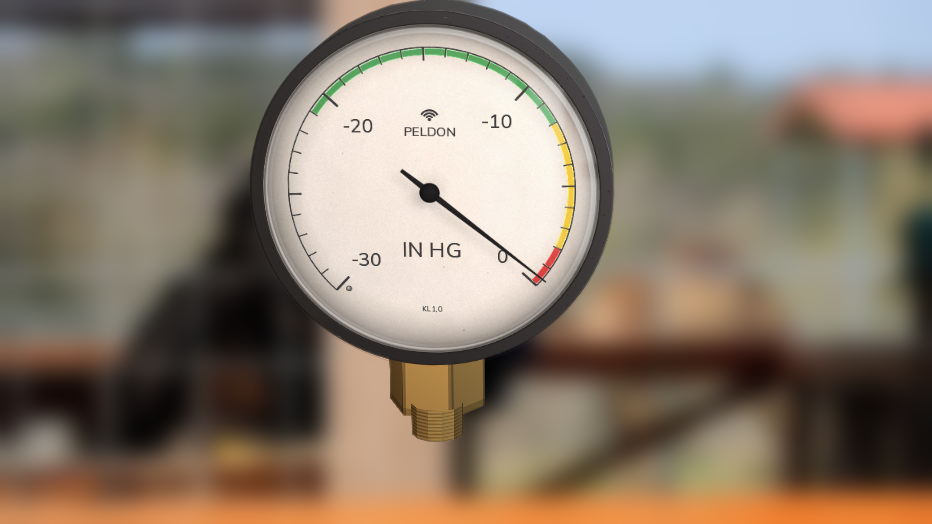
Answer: -0.5inHg
